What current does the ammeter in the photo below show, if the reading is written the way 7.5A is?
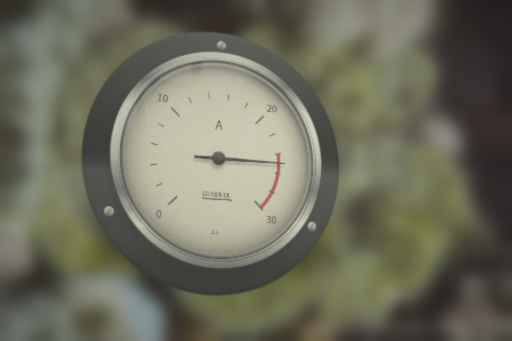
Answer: 25A
